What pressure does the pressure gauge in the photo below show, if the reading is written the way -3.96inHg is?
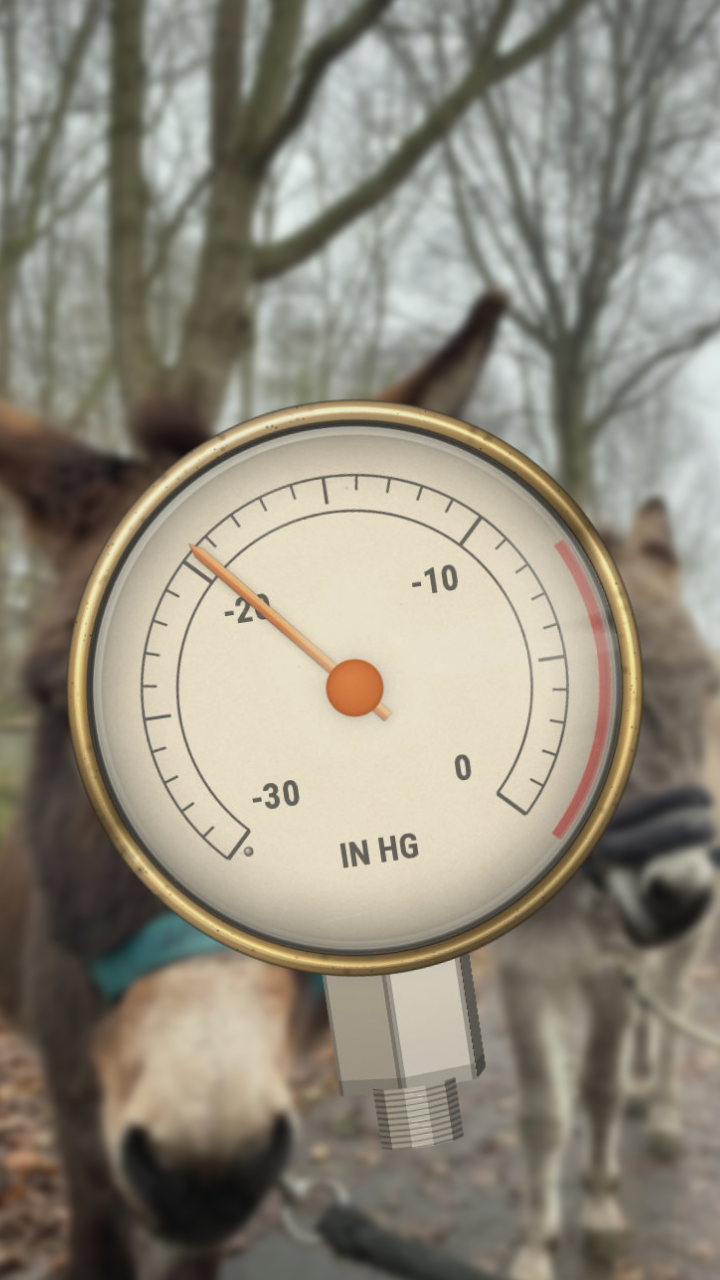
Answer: -19.5inHg
